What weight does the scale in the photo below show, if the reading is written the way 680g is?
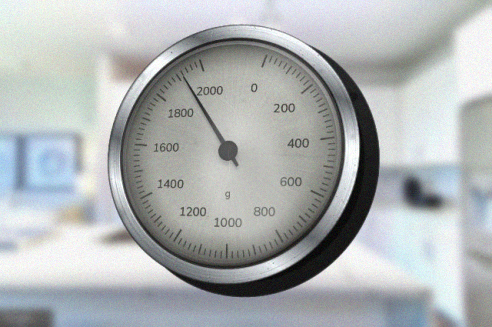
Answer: 1920g
